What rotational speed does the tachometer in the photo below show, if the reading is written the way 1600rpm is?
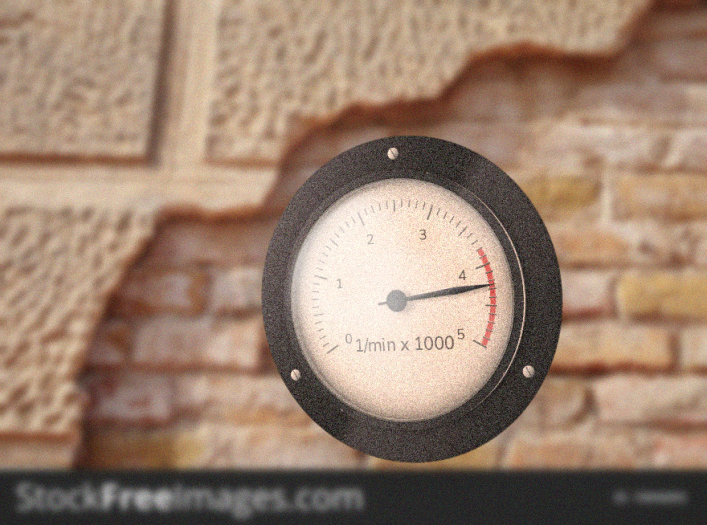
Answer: 4250rpm
